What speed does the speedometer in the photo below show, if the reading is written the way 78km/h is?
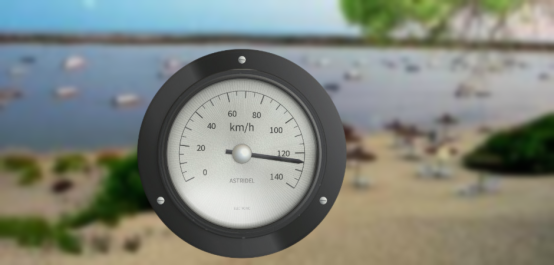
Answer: 125km/h
